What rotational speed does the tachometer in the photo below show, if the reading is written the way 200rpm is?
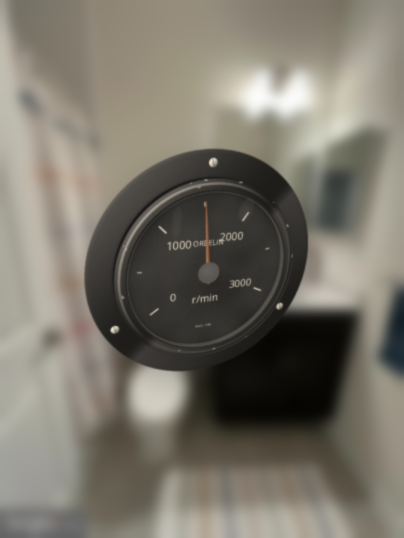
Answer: 1500rpm
